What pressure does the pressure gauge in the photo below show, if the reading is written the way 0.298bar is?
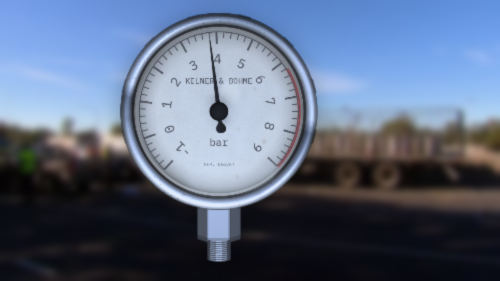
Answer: 3.8bar
